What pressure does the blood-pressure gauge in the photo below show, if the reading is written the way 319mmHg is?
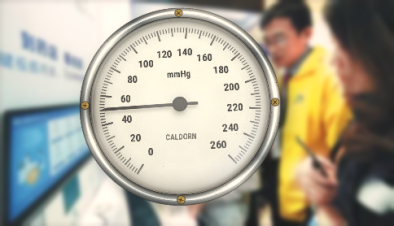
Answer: 50mmHg
